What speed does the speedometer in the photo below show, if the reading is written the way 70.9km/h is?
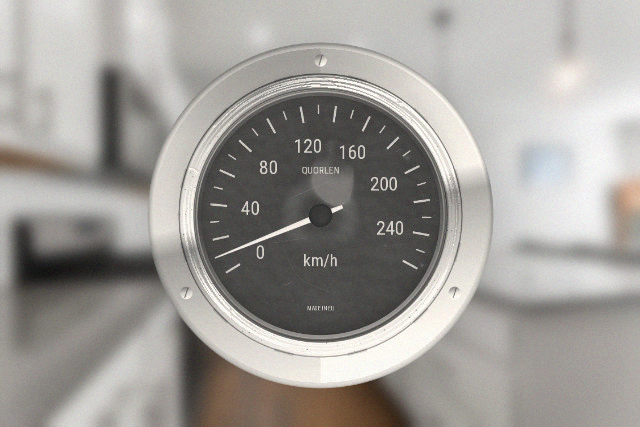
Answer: 10km/h
